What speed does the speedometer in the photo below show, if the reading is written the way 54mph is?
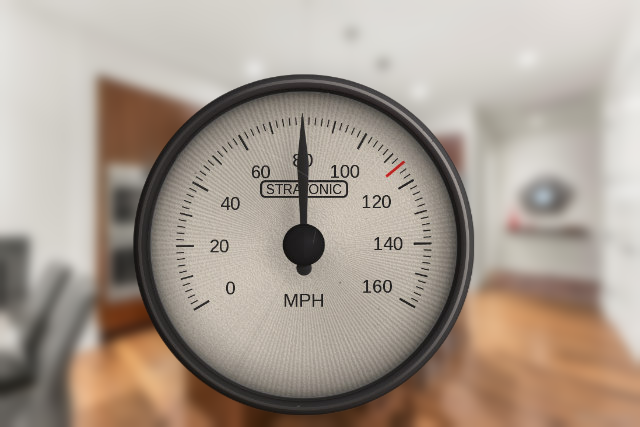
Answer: 80mph
